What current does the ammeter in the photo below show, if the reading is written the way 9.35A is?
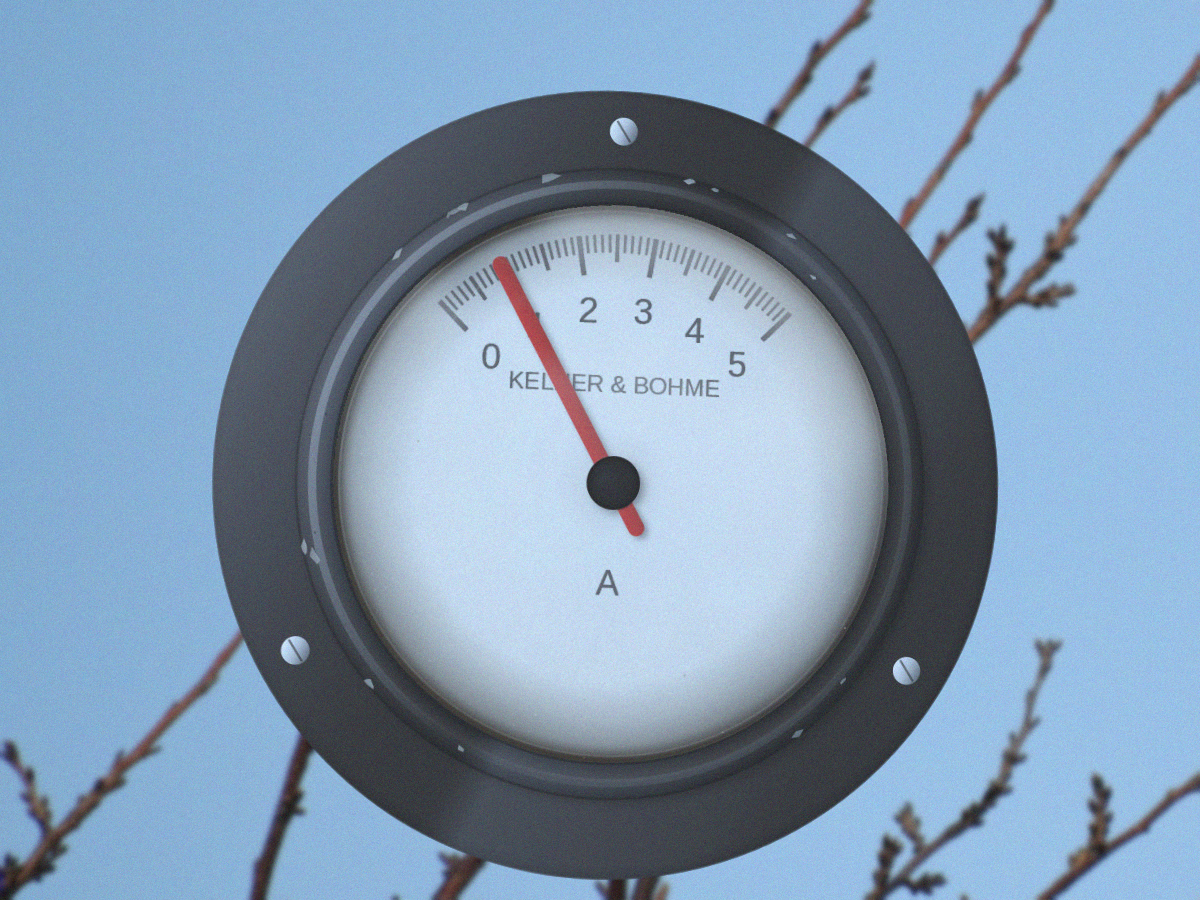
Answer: 0.9A
